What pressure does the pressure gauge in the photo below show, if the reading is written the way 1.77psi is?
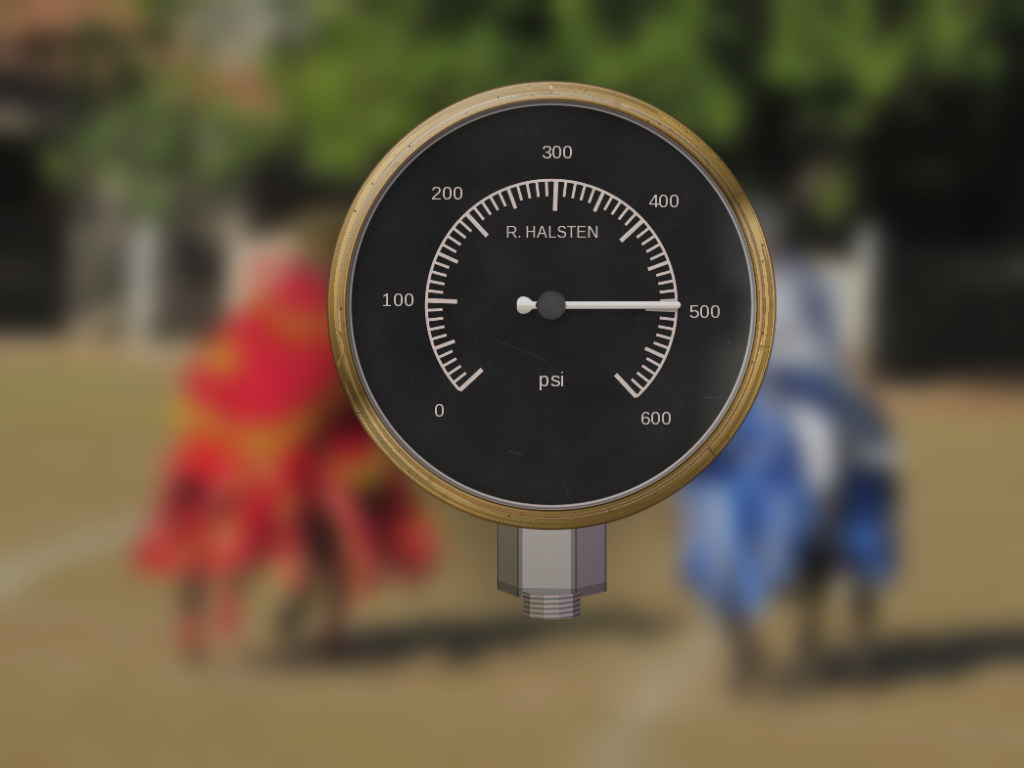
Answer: 495psi
